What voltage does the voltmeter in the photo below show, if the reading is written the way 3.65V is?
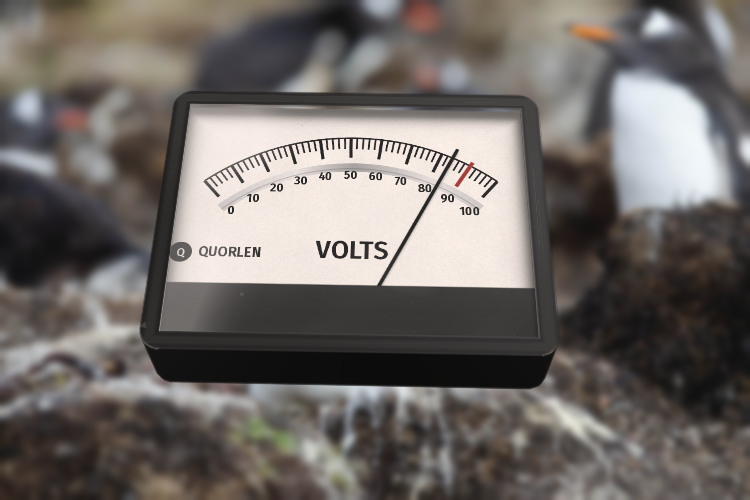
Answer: 84V
